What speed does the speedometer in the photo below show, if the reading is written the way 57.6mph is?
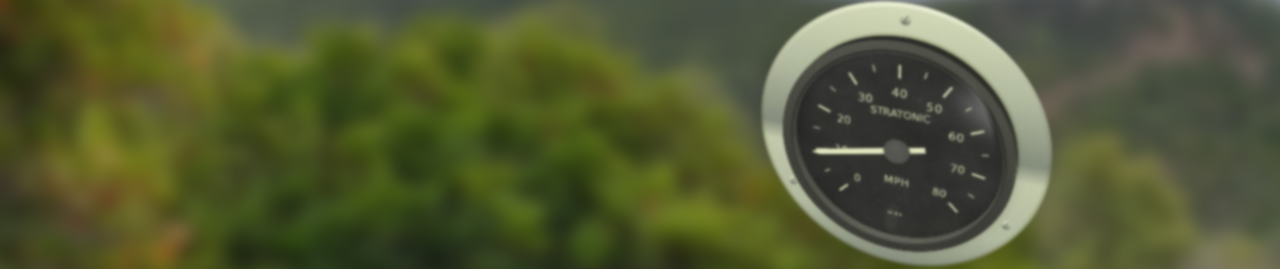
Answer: 10mph
